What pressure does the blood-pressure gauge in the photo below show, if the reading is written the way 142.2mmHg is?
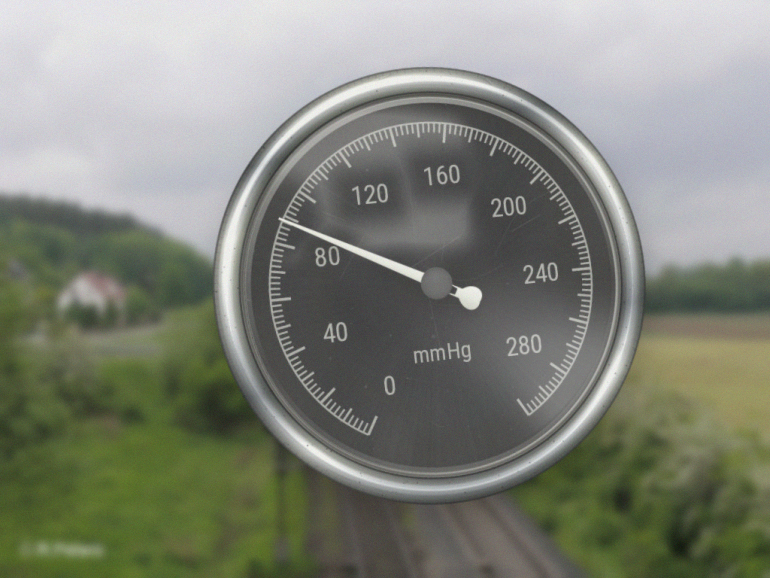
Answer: 88mmHg
